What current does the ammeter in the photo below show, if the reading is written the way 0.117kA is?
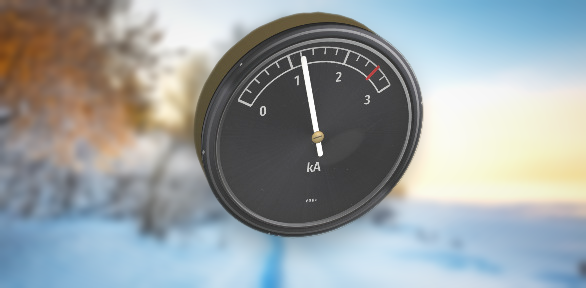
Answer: 1.2kA
